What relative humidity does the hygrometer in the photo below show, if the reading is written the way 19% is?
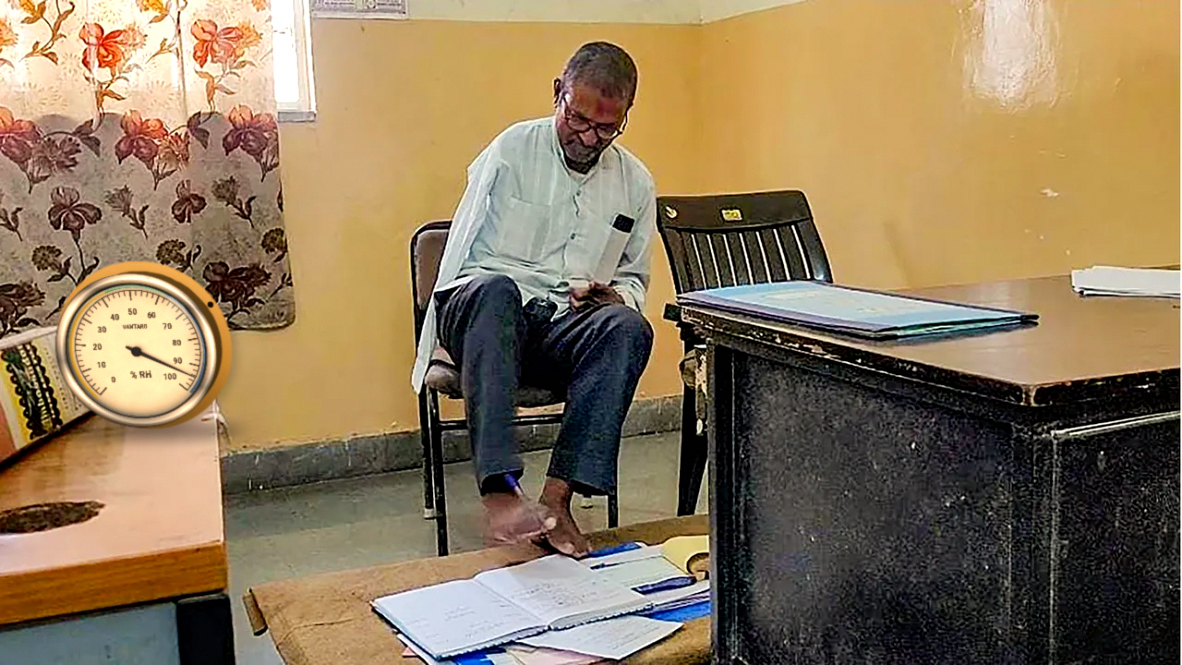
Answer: 94%
